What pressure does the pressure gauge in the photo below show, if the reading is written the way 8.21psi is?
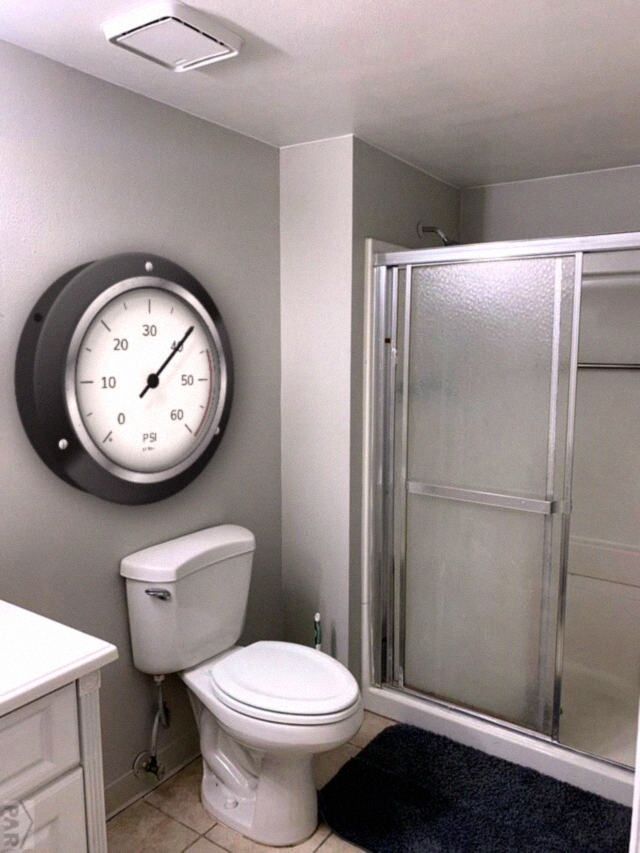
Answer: 40psi
